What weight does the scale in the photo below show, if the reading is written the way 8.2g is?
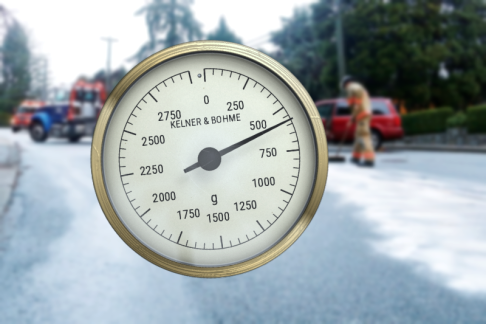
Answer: 575g
